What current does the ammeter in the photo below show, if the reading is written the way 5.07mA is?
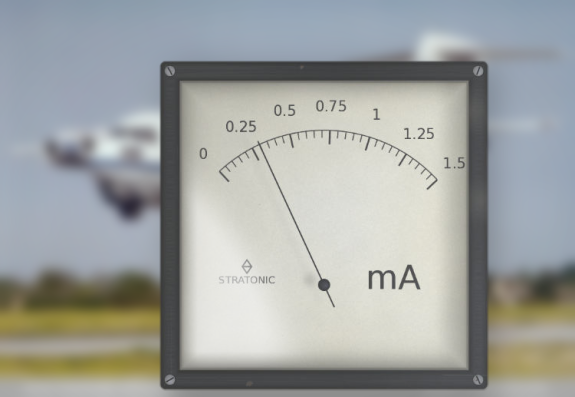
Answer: 0.3mA
